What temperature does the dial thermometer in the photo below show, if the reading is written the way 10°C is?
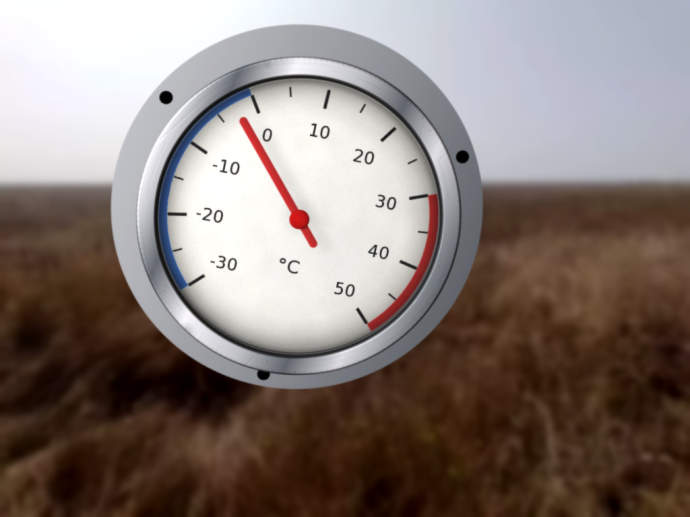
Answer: -2.5°C
